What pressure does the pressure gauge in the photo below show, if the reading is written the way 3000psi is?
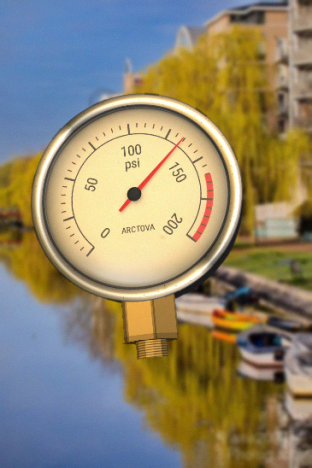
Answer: 135psi
